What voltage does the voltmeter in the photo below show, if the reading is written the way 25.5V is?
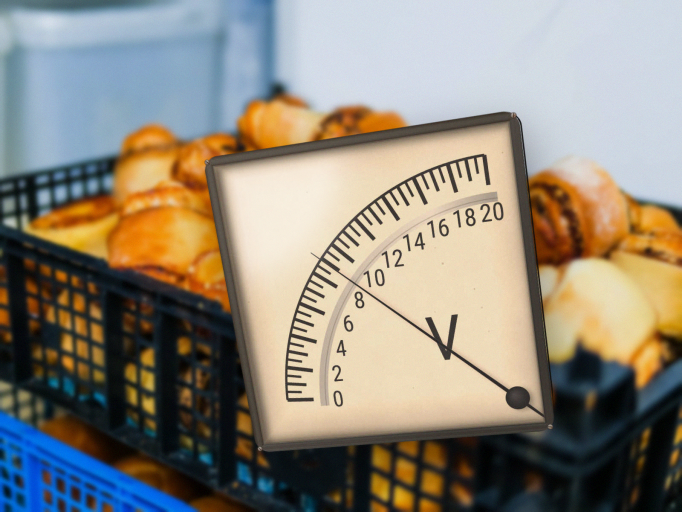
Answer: 9V
